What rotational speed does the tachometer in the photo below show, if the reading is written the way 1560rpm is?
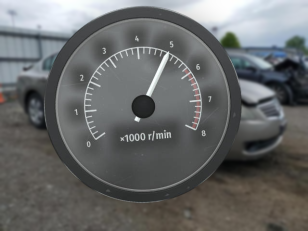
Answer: 5000rpm
